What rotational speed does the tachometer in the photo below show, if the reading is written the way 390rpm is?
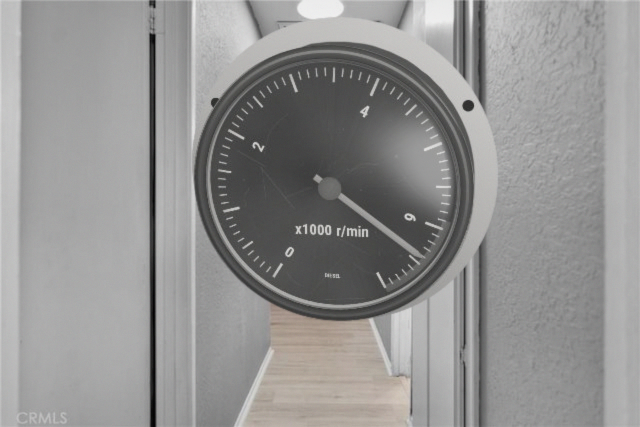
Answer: 6400rpm
